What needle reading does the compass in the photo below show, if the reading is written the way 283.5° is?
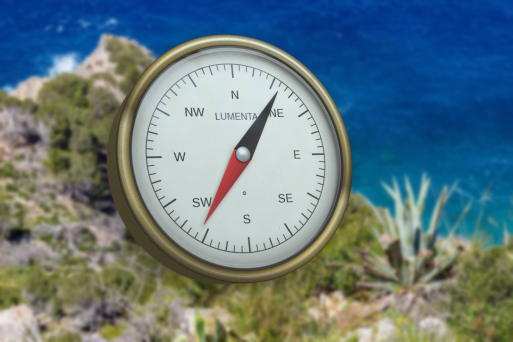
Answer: 215°
